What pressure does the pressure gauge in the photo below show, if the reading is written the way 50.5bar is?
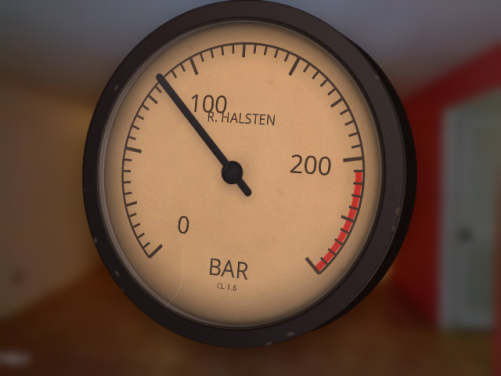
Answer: 85bar
